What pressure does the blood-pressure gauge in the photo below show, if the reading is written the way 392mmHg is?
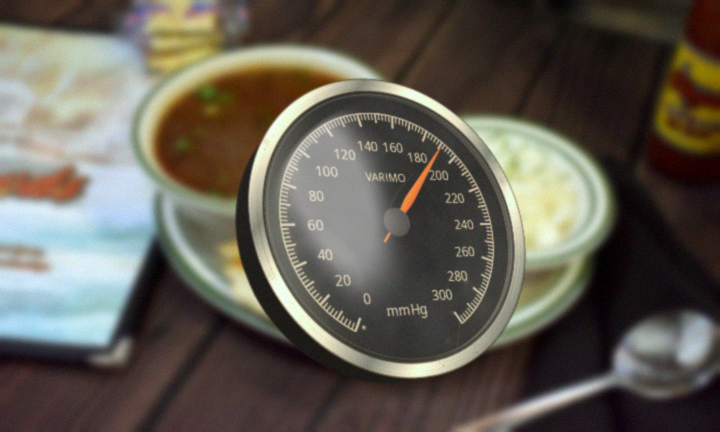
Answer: 190mmHg
